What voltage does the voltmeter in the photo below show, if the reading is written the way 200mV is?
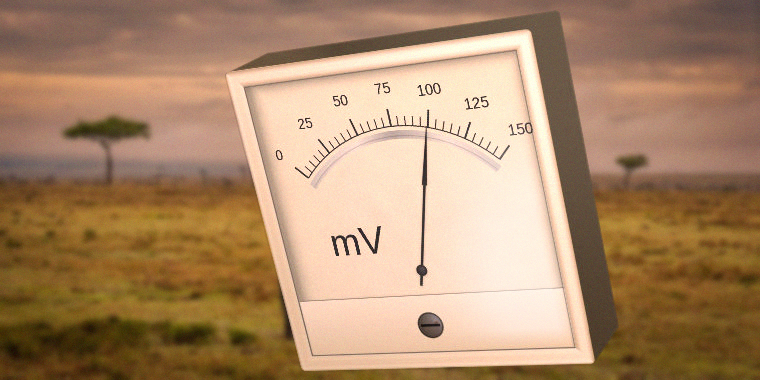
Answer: 100mV
